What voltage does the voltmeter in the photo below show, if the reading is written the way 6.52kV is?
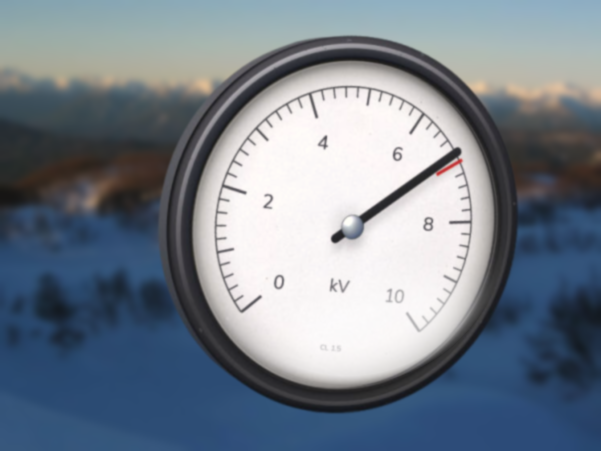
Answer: 6.8kV
